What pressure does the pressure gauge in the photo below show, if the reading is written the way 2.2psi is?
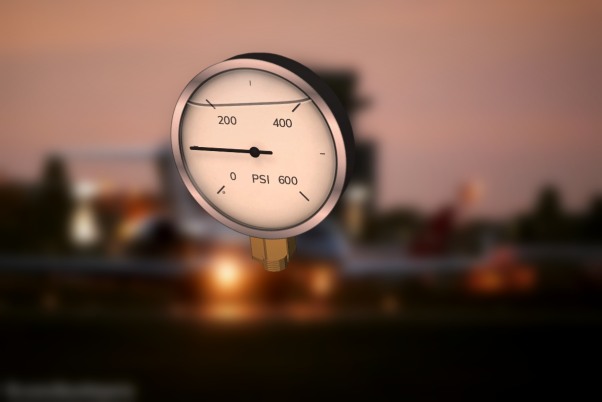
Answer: 100psi
